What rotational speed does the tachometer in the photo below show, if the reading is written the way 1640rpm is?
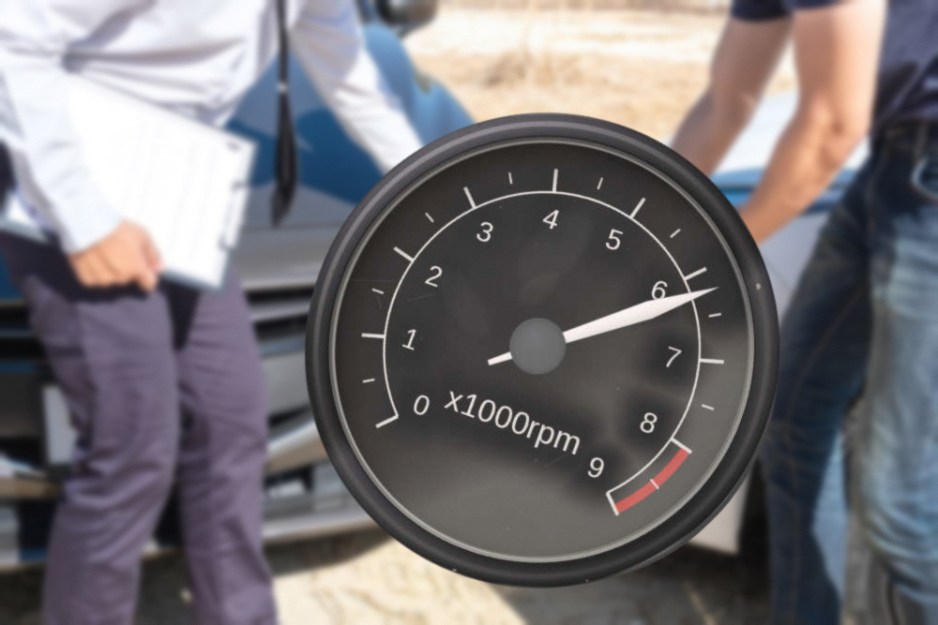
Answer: 6250rpm
